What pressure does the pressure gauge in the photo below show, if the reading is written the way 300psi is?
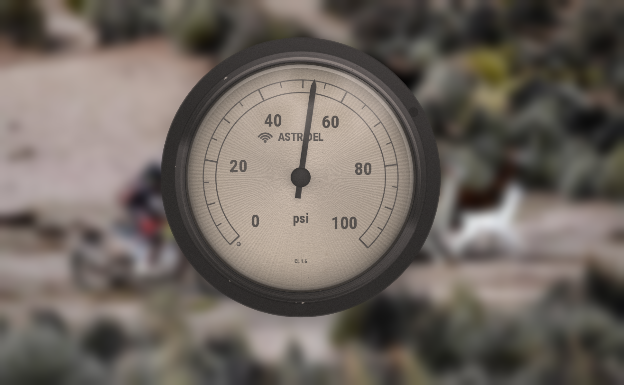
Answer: 52.5psi
